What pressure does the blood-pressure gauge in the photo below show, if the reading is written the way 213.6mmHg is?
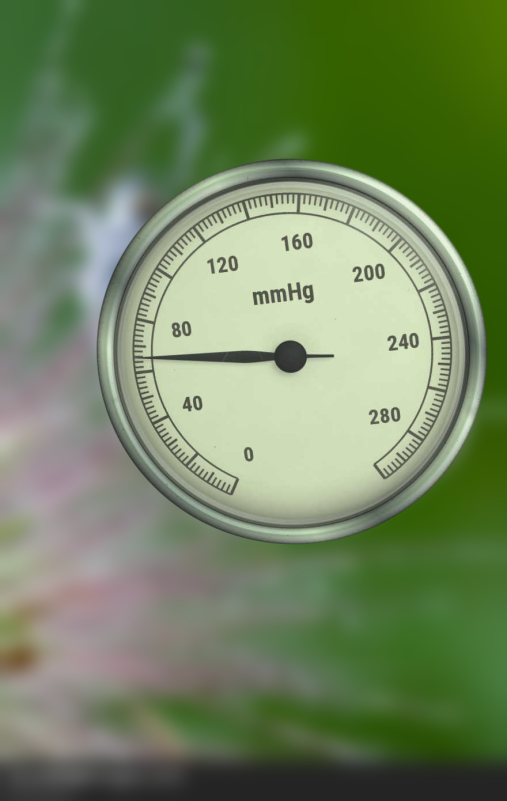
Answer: 66mmHg
